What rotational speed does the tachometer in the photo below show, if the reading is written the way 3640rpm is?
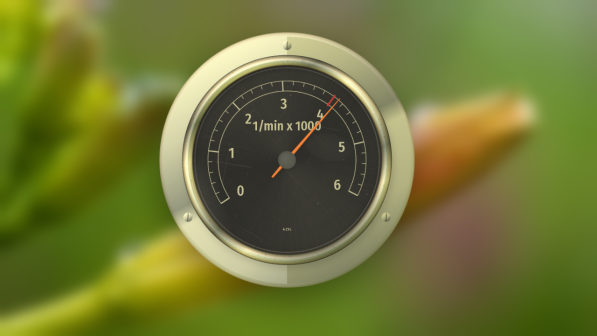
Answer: 4100rpm
